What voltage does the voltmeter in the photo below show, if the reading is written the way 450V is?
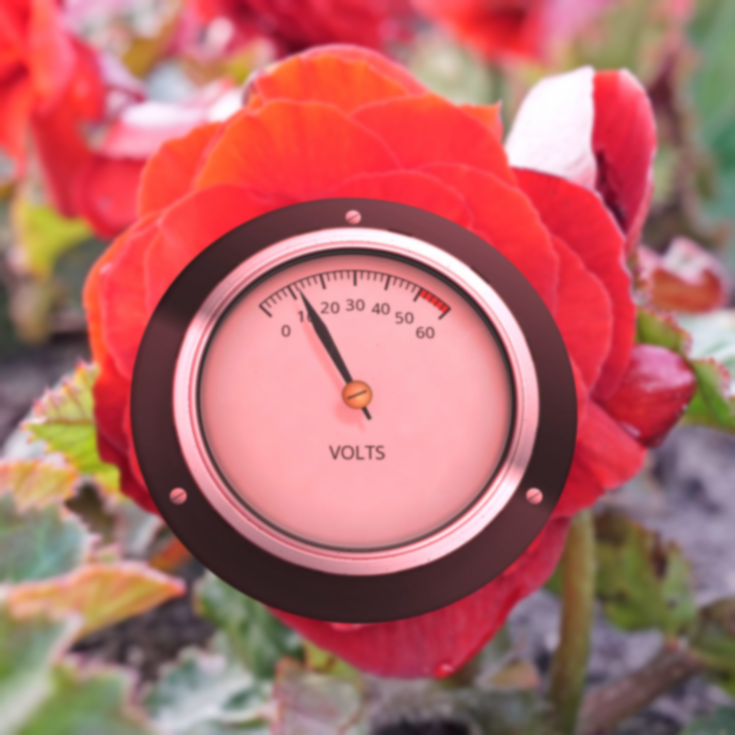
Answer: 12V
